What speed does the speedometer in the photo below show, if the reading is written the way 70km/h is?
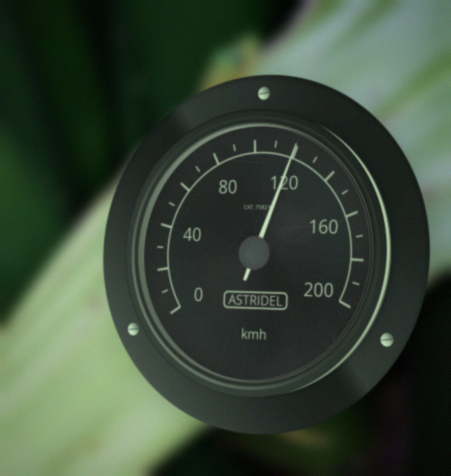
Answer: 120km/h
